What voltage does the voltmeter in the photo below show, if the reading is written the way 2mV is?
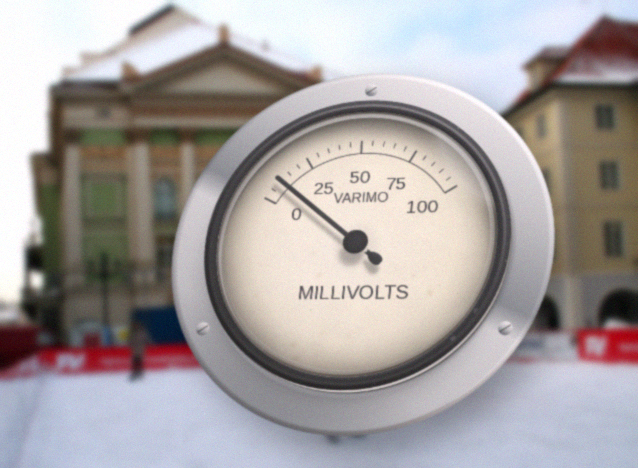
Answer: 10mV
